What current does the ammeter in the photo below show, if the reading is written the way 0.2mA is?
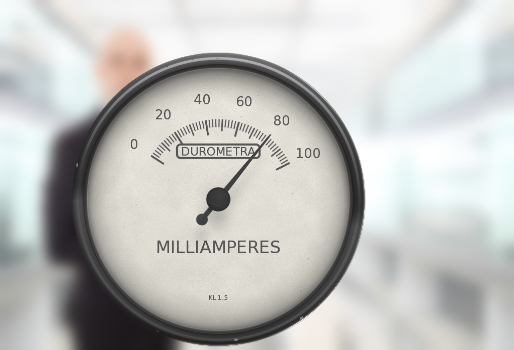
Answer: 80mA
